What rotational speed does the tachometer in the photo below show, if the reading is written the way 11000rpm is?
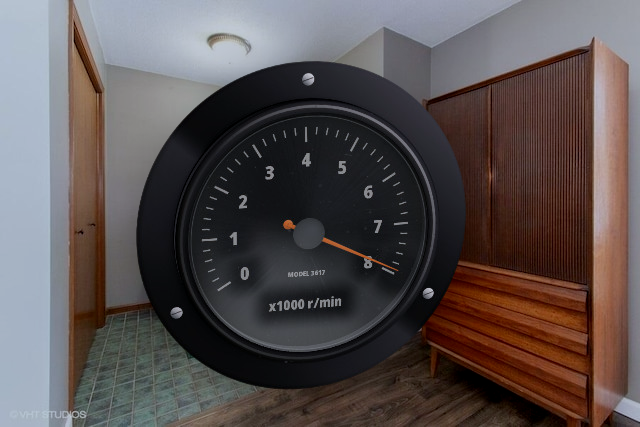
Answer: 7900rpm
